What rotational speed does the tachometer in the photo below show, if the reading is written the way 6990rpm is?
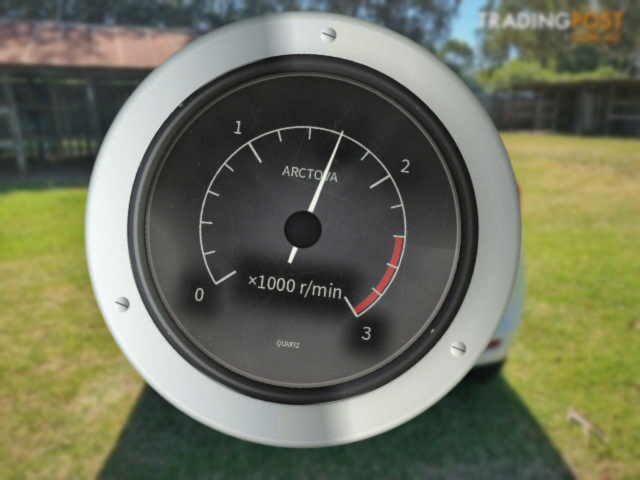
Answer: 1600rpm
